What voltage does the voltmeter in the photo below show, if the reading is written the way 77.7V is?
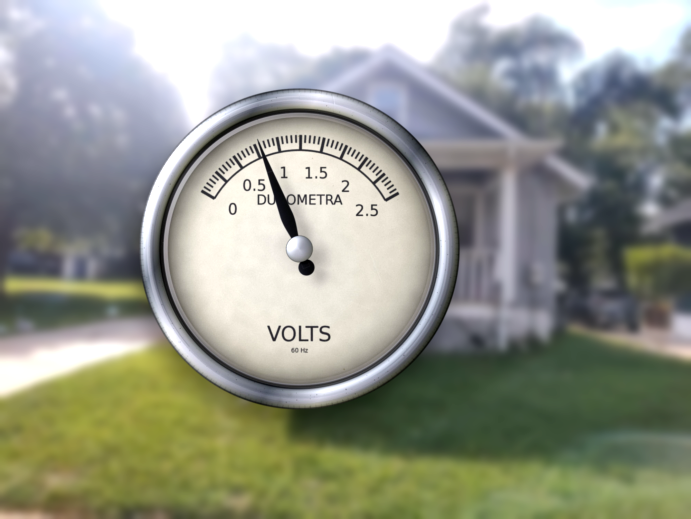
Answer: 0.8V
